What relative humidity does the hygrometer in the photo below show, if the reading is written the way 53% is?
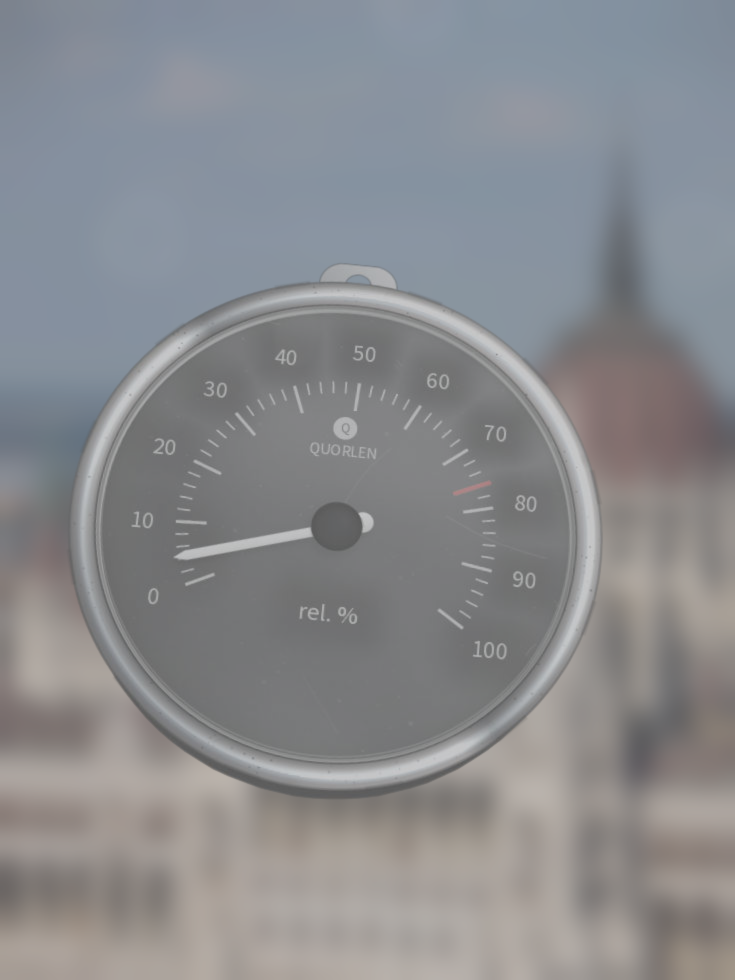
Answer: 4%
